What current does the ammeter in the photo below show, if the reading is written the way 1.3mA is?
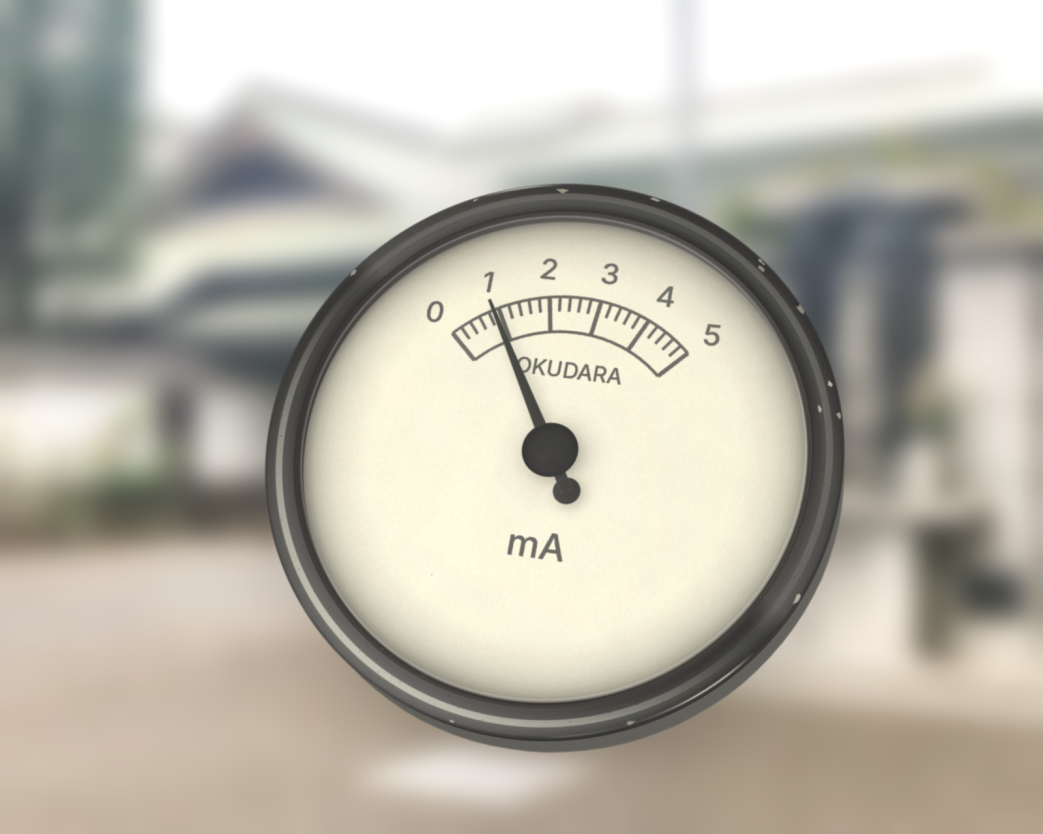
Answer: 0.9mA
